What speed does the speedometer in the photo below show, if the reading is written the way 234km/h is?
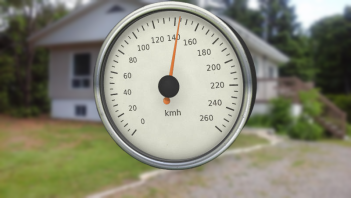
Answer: 145km/h
